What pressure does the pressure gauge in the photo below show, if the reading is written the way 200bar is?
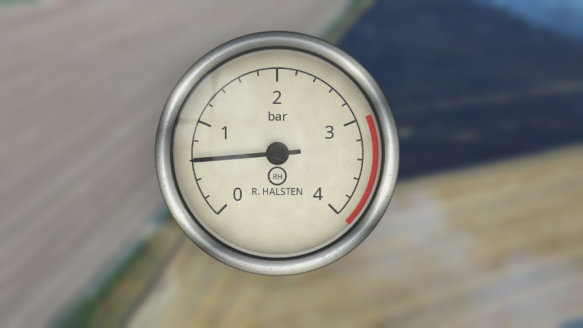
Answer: 0.6bar
